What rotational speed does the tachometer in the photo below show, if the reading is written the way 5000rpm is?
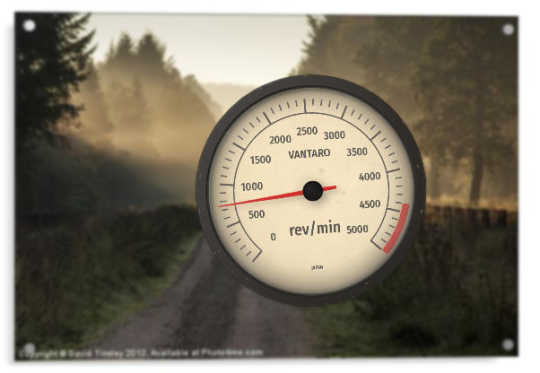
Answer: 750rpm
